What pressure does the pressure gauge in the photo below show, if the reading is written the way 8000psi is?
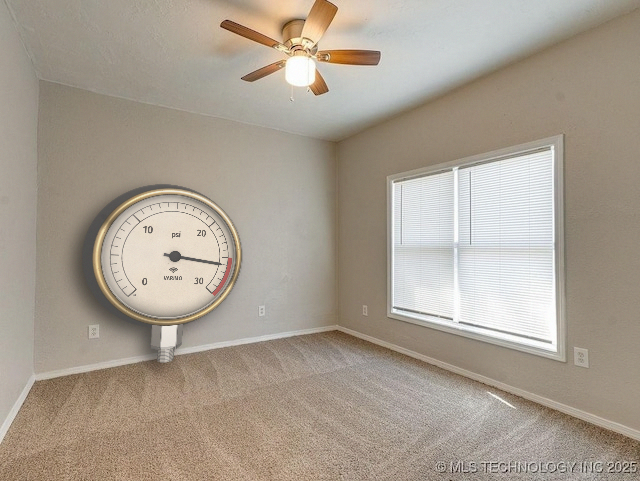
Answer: 26psi
